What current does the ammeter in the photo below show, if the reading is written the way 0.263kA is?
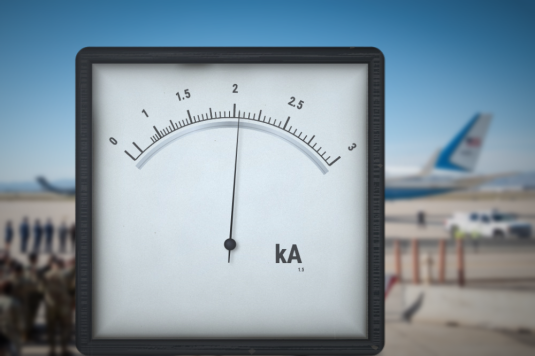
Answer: 2.05kA
